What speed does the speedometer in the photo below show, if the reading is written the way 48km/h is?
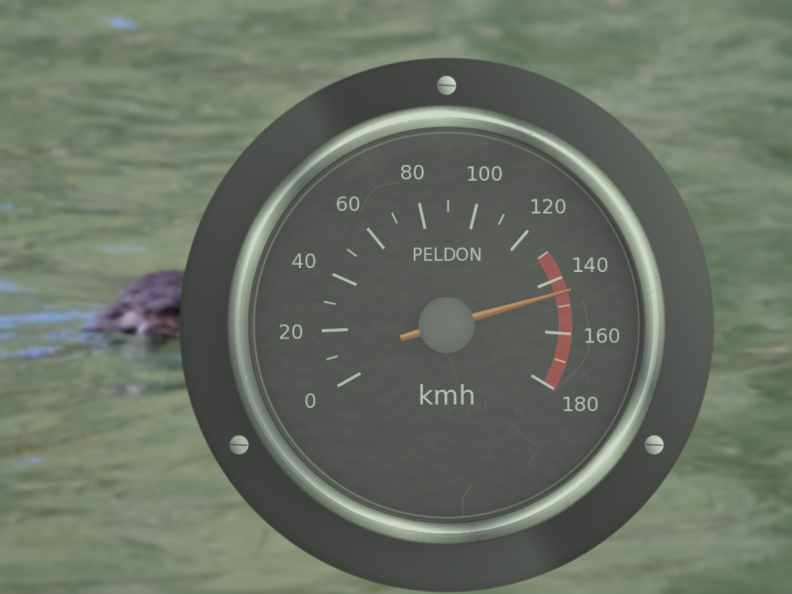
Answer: 145km/h
